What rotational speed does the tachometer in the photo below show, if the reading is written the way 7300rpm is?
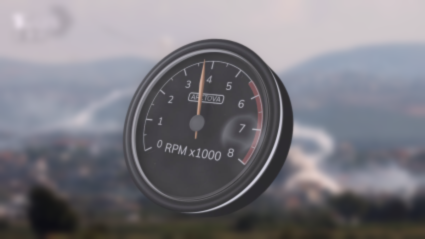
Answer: 3750rpm
